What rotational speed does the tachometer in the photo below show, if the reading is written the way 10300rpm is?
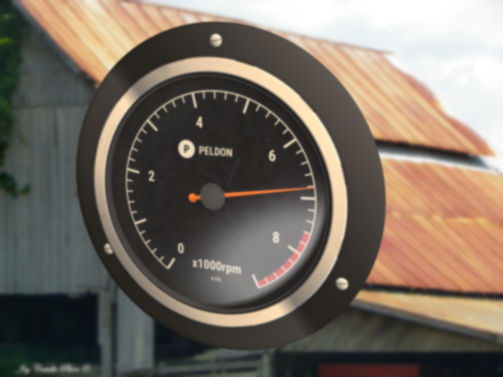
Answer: 6800rpm
